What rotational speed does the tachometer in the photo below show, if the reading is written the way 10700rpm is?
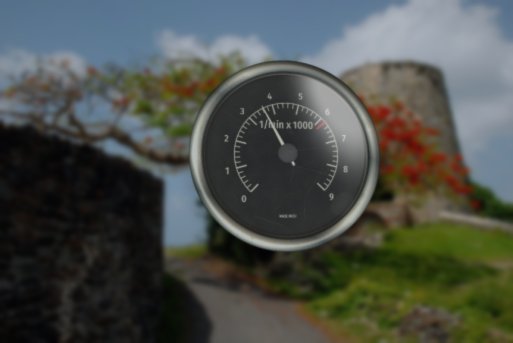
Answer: 3600rpm
